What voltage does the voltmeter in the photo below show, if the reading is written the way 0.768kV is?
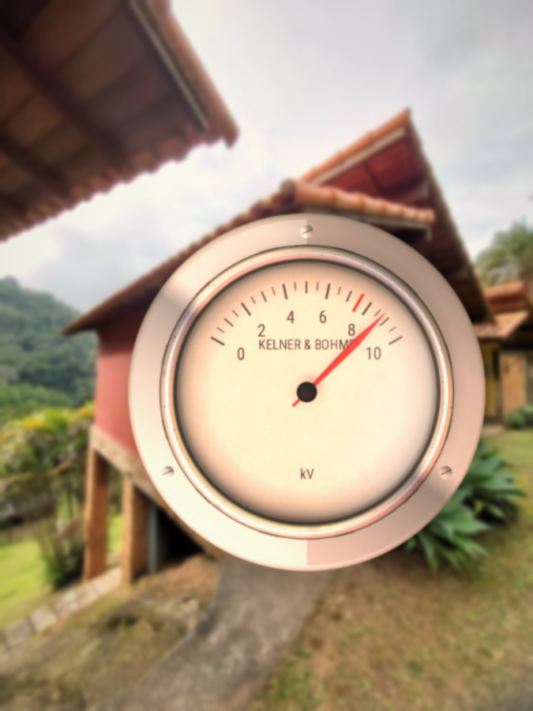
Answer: 8.75kV
